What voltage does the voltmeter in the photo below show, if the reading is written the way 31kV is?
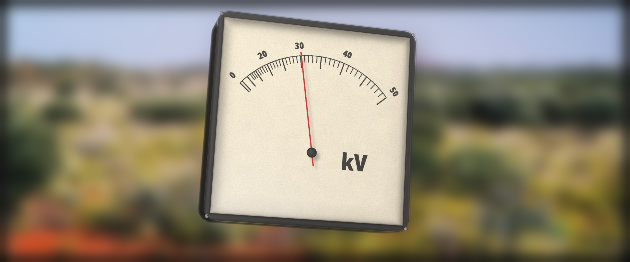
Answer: 30kV
